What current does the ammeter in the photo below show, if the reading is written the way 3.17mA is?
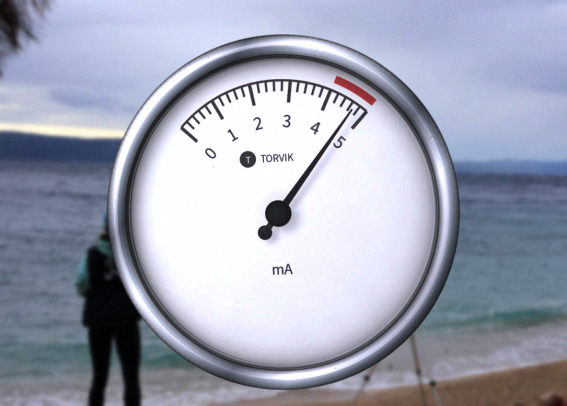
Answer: 4.7mA
